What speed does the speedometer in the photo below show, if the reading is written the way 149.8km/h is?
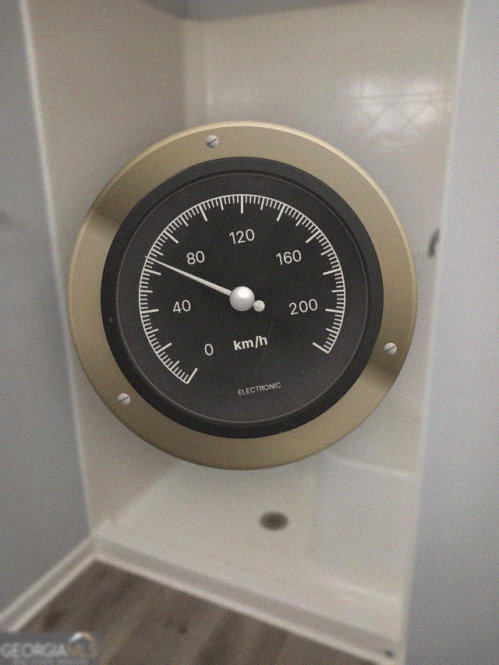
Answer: 66km/h
